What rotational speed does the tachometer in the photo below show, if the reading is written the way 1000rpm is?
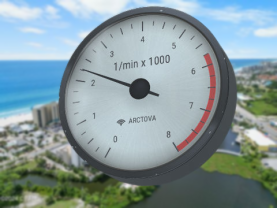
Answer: 2250rpm
